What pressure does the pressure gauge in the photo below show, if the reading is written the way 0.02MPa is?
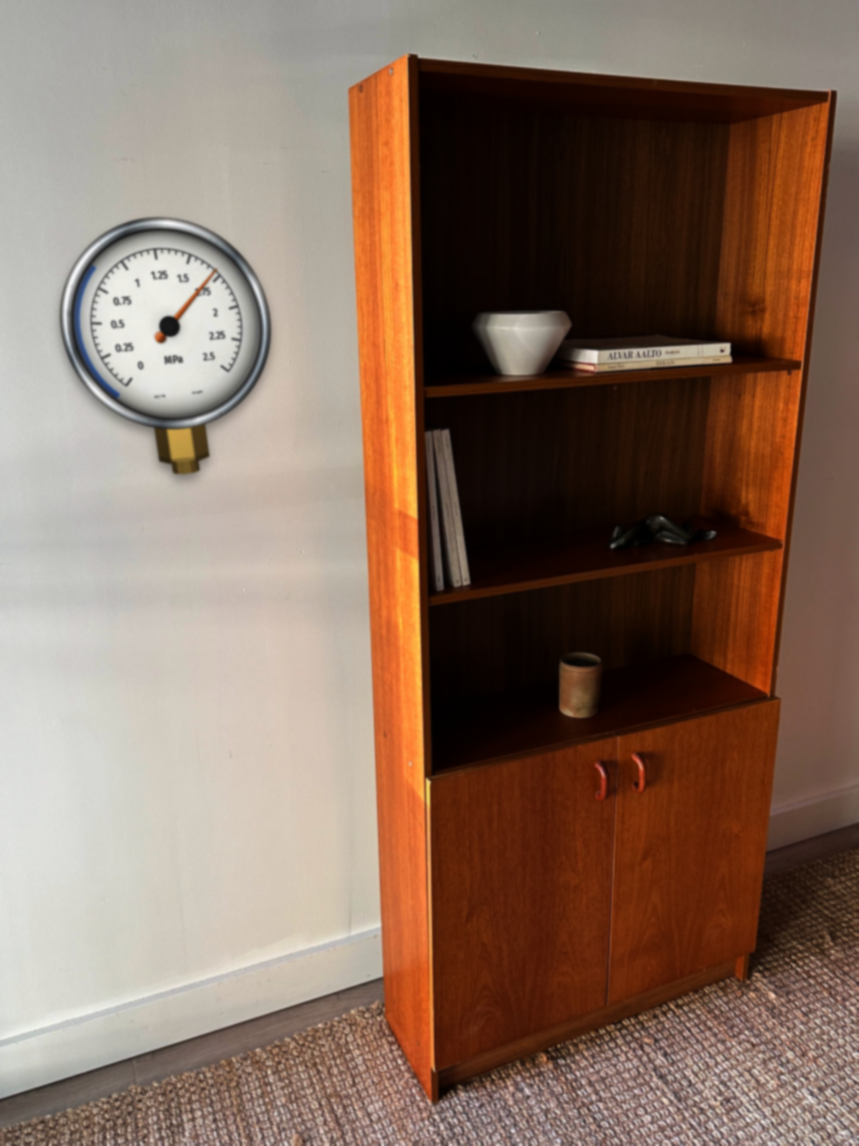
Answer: 1.7MPa
